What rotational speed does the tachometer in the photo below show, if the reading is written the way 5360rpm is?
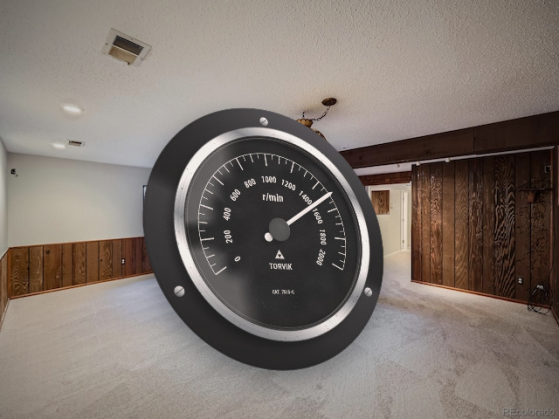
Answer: 1500rpm
